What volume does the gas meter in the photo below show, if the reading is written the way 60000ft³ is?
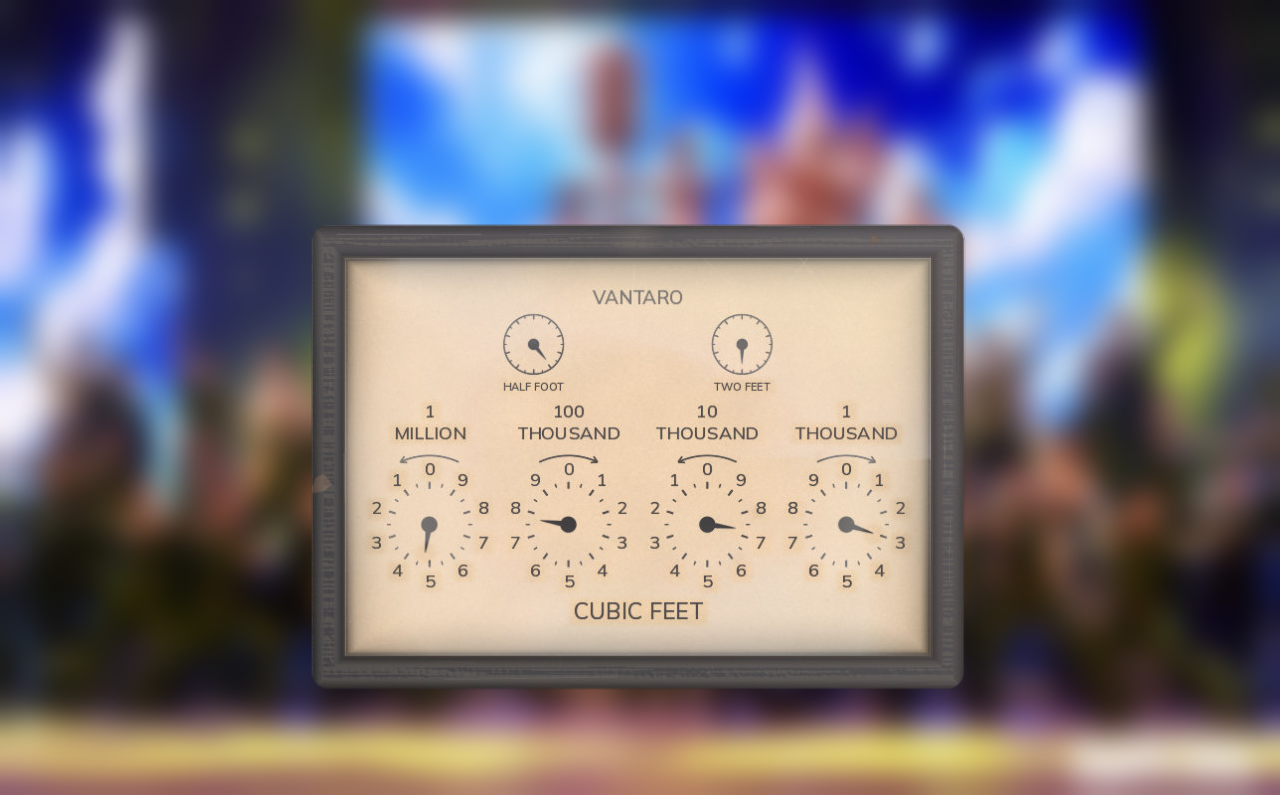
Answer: 477300ft³
